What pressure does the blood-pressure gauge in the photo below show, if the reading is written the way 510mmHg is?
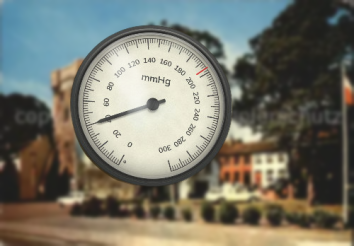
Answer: 40mmHg
